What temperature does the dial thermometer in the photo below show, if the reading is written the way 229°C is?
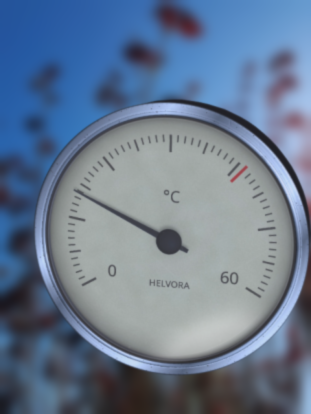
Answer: 14°C
